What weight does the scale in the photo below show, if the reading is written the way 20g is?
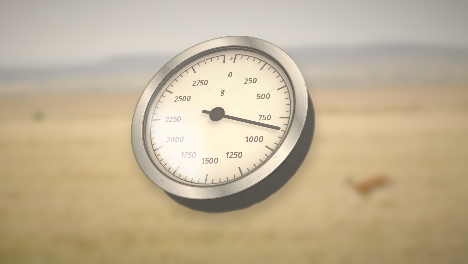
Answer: 850g
